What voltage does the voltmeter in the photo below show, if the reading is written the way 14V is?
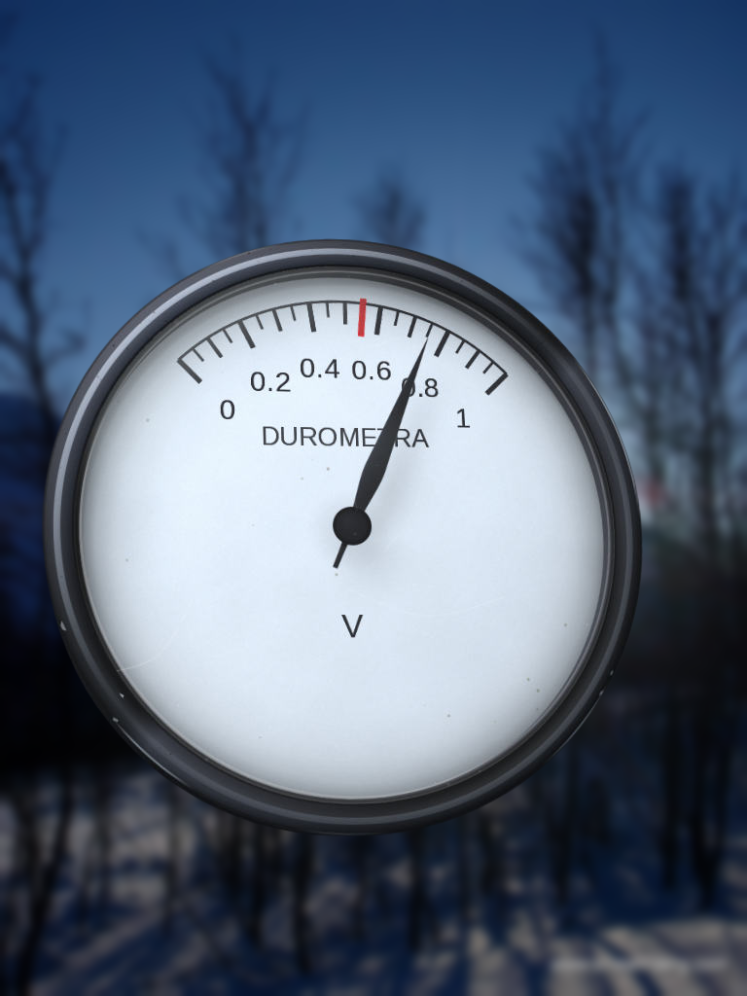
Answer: 0.75V
